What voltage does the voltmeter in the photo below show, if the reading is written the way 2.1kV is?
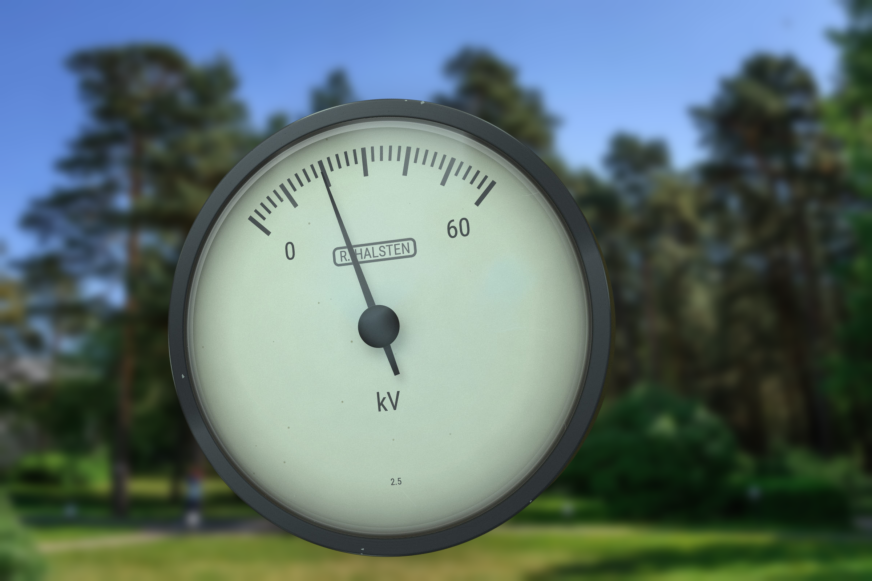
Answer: 20kV
